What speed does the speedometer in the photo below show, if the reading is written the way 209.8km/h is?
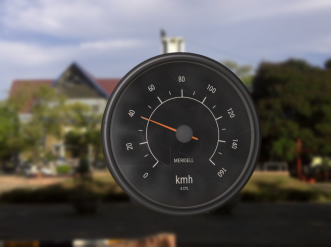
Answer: 40km/h
